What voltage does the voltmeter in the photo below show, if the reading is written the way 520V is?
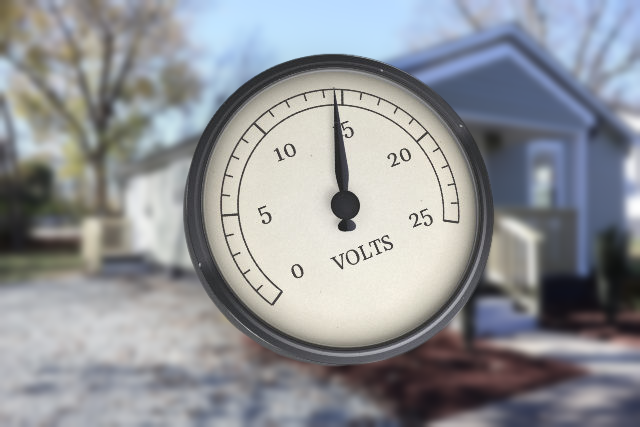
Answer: 14.5V
